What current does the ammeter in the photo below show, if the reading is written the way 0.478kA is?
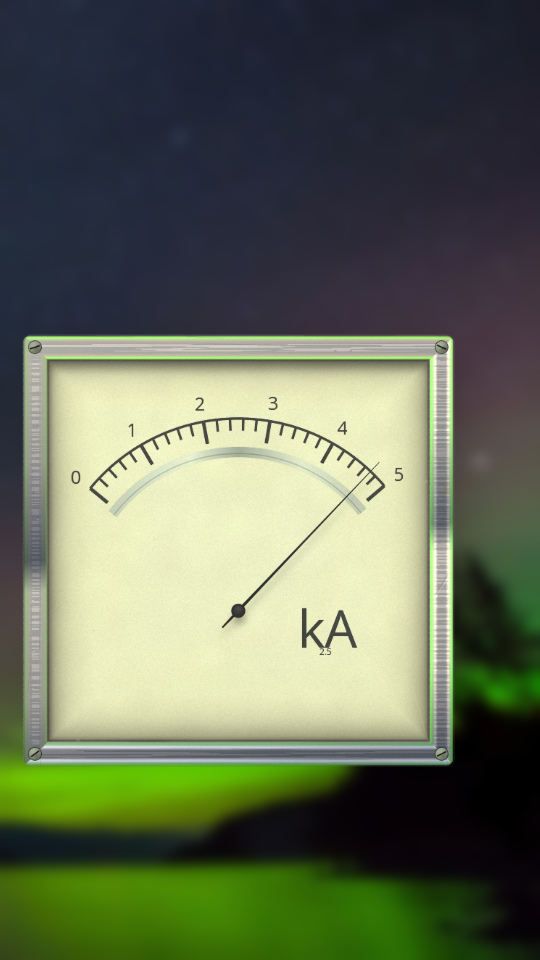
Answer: 4.7kA
